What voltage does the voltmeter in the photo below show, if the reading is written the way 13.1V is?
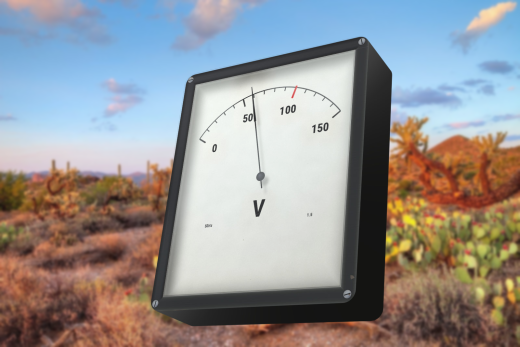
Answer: 60V
